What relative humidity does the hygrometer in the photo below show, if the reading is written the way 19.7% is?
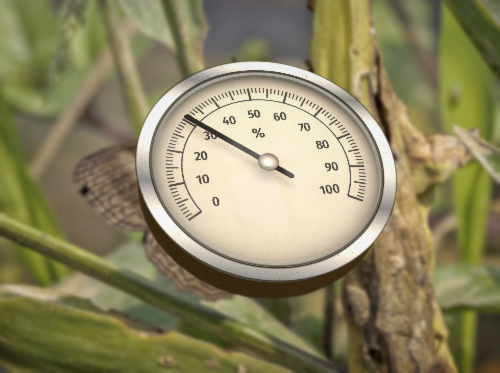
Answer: 30%
